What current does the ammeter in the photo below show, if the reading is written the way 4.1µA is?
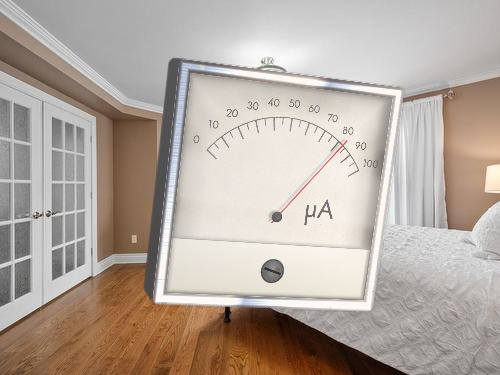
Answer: 82.5µA
